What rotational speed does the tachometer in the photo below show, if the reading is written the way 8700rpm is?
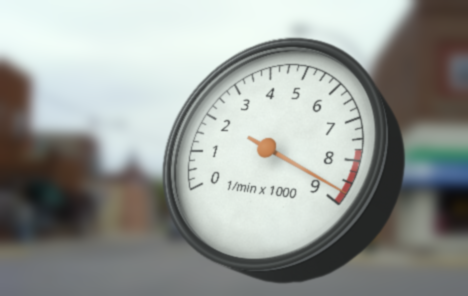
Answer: 8750rpm
